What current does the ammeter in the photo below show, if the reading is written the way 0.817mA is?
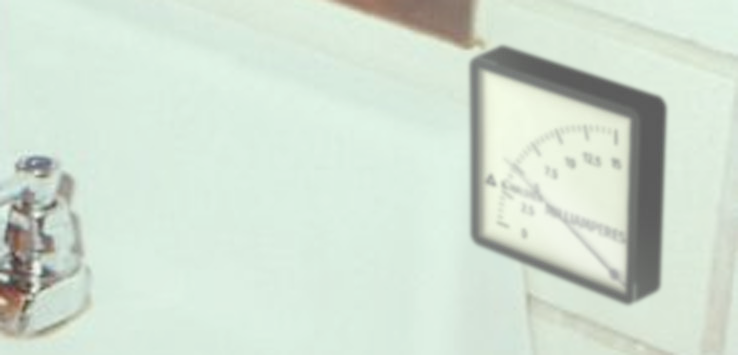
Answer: 5mA
